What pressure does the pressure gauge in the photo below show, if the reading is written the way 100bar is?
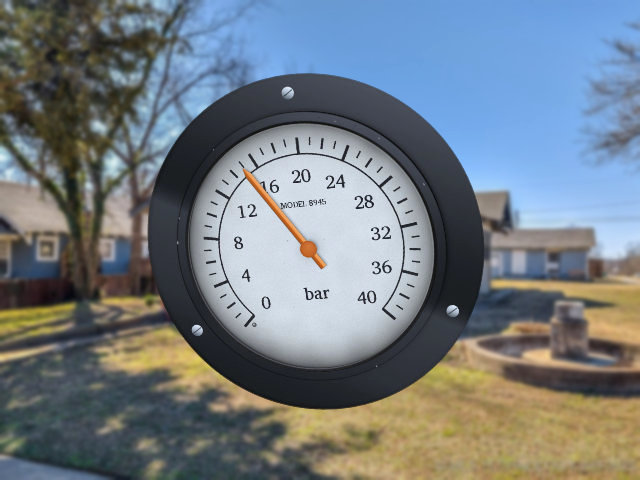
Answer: 15bar
